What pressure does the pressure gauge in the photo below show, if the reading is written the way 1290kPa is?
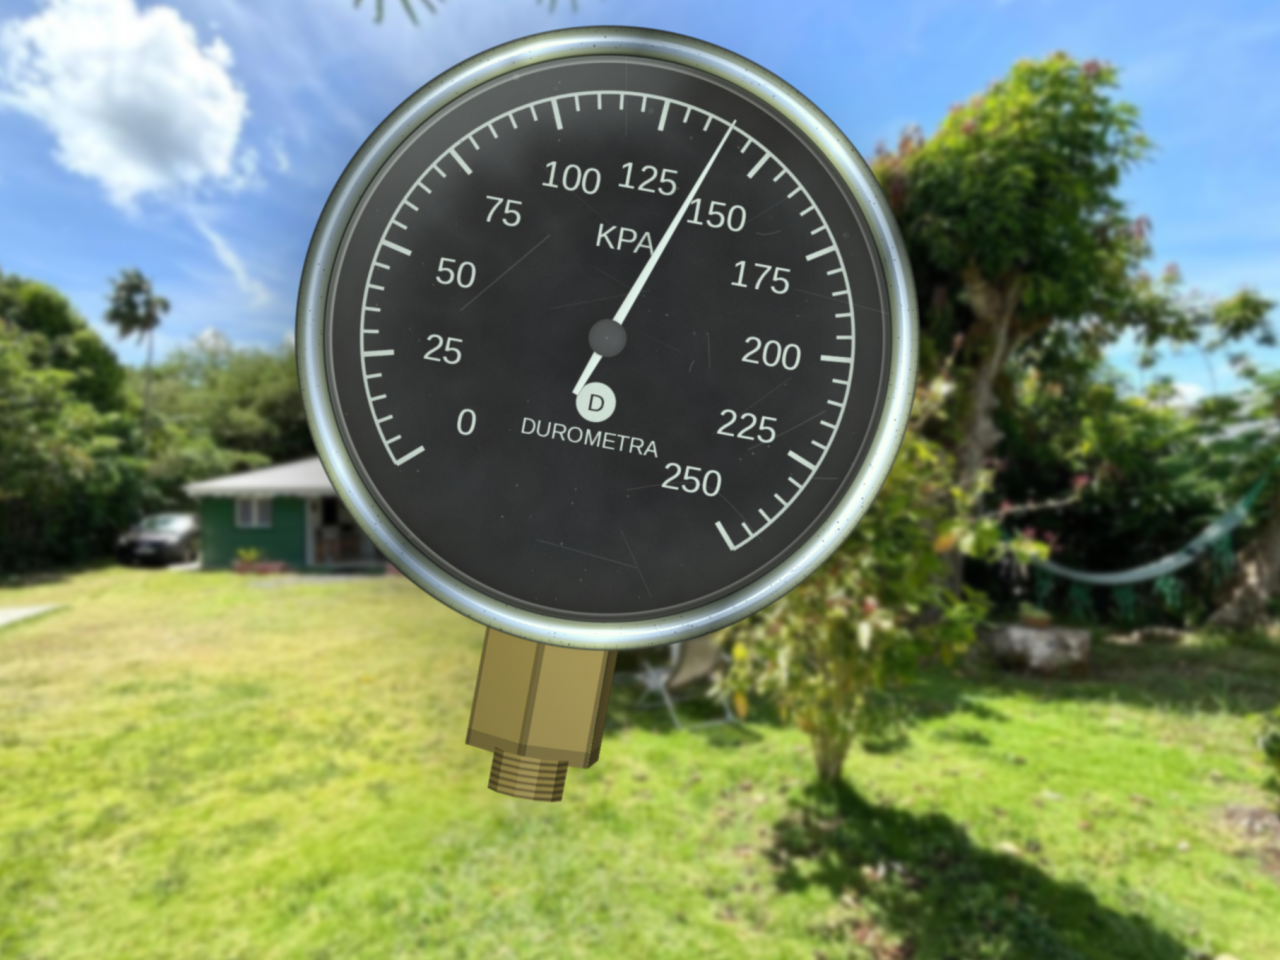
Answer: 140kPa
